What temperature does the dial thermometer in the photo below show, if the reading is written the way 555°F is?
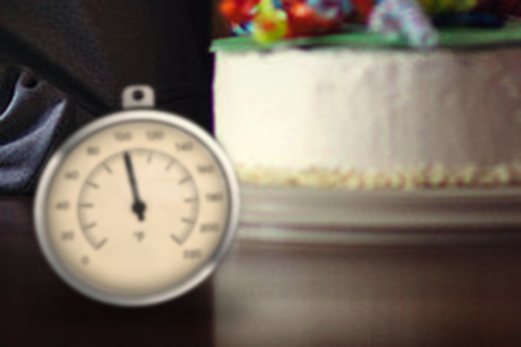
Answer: 100°F
